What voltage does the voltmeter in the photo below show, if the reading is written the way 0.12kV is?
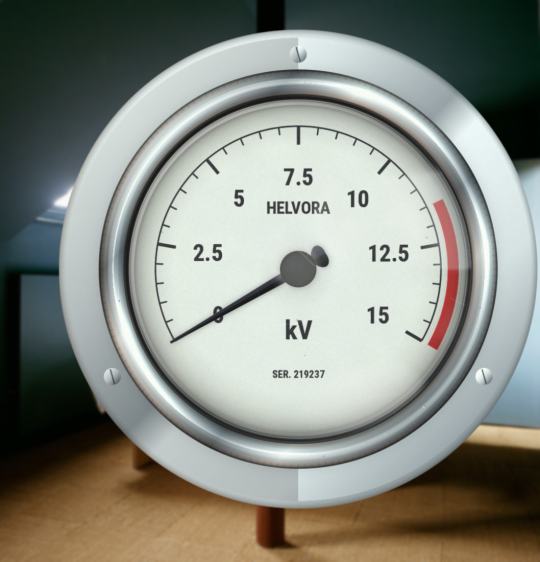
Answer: 0kV
